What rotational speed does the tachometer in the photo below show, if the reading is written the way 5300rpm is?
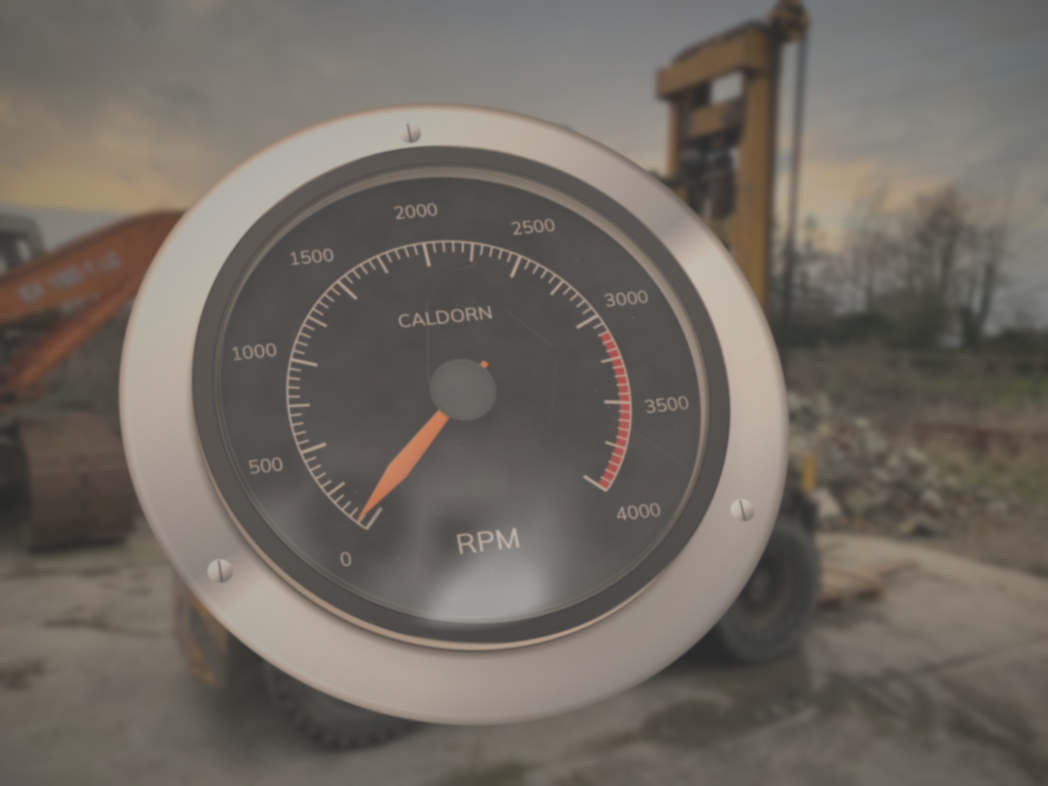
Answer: 50rpm
